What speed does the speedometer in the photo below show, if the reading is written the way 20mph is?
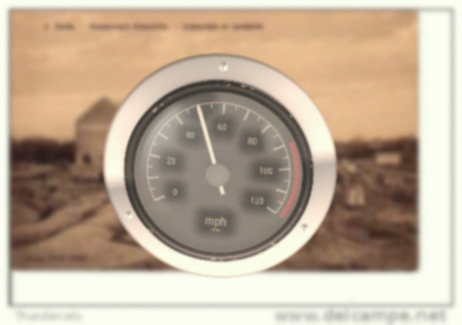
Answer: 50mph
